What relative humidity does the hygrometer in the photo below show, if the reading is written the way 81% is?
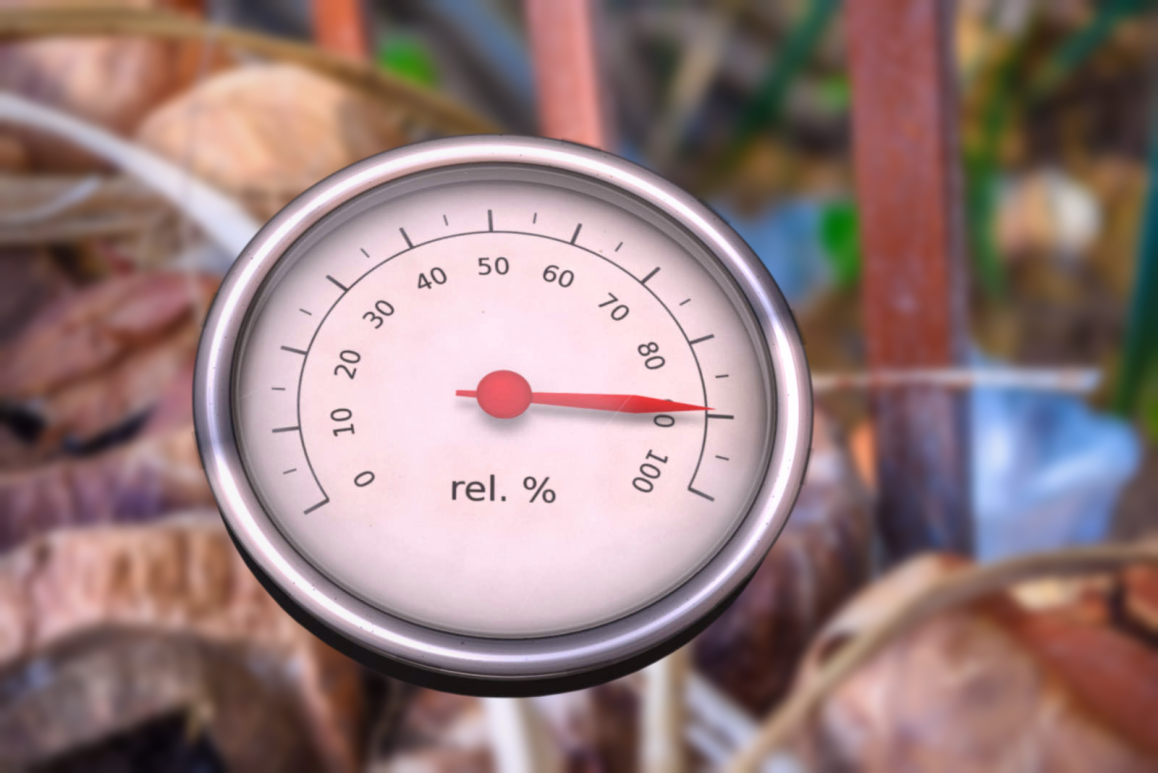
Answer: 90%
